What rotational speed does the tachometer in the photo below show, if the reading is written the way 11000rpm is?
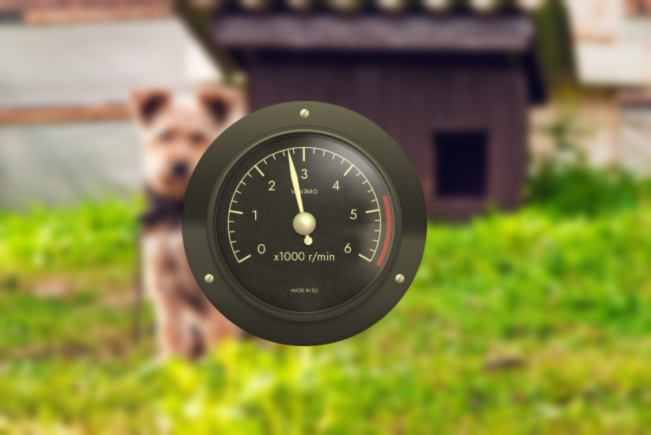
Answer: 2700rpm
